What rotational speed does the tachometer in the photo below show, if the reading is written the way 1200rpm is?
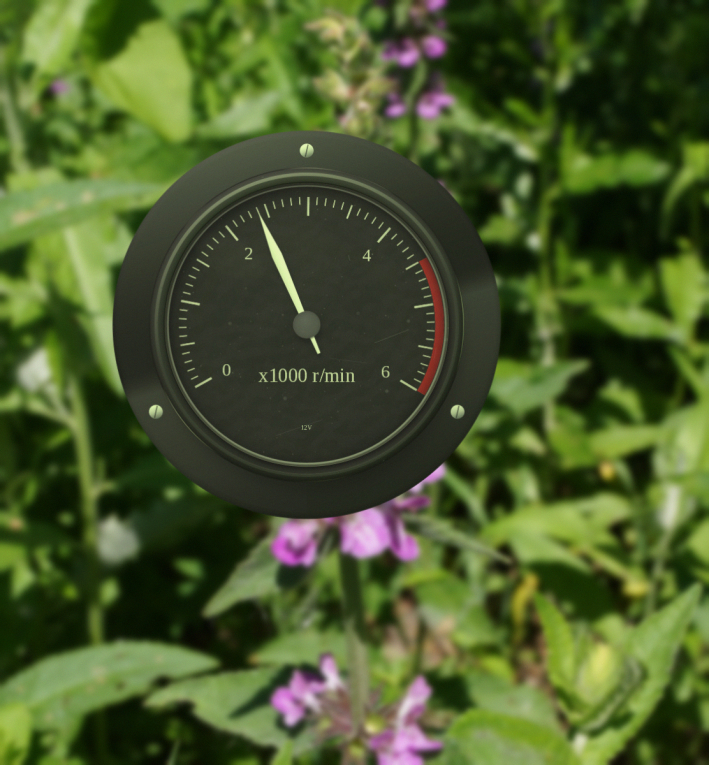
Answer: 2400rpm
